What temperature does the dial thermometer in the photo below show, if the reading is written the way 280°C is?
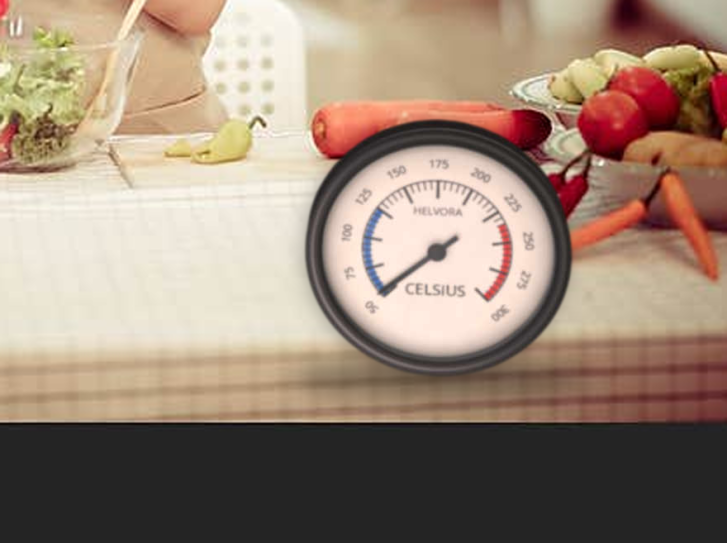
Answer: 55°C
